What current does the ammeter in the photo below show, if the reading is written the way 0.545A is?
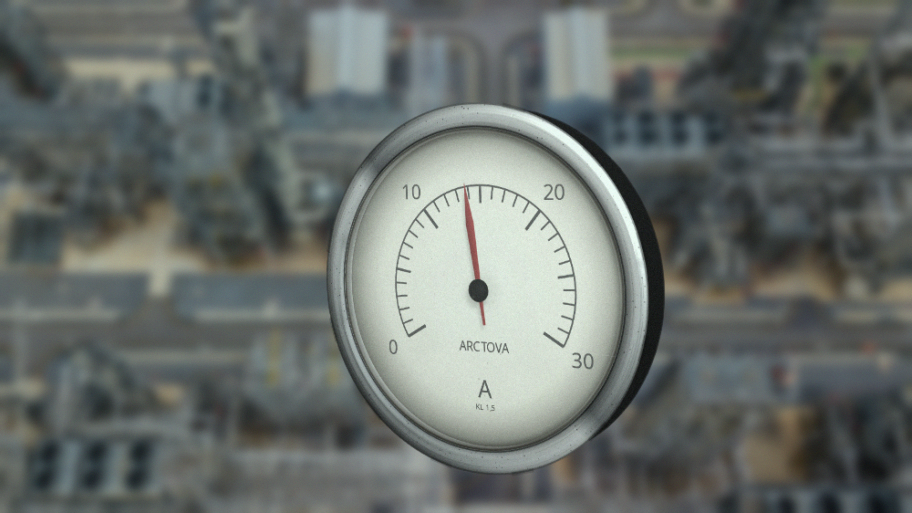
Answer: 14A
